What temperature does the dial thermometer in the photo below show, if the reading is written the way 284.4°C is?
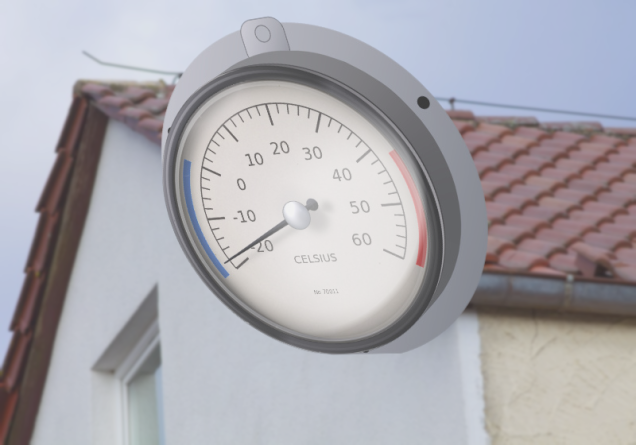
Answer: -18°C
